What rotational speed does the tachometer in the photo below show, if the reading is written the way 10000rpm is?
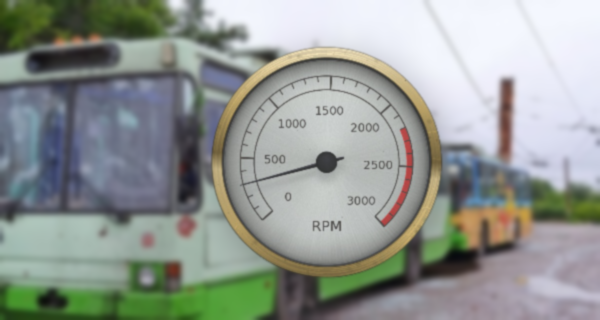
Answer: 300rpm
